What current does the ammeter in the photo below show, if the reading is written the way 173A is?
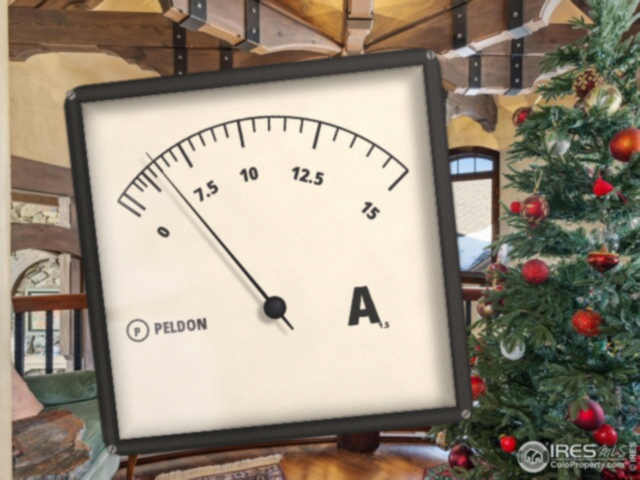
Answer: 6A
